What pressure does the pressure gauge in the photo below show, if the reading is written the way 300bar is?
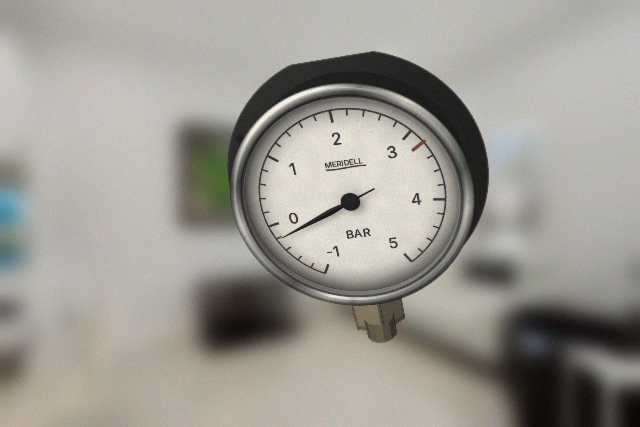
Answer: -0.2bar
